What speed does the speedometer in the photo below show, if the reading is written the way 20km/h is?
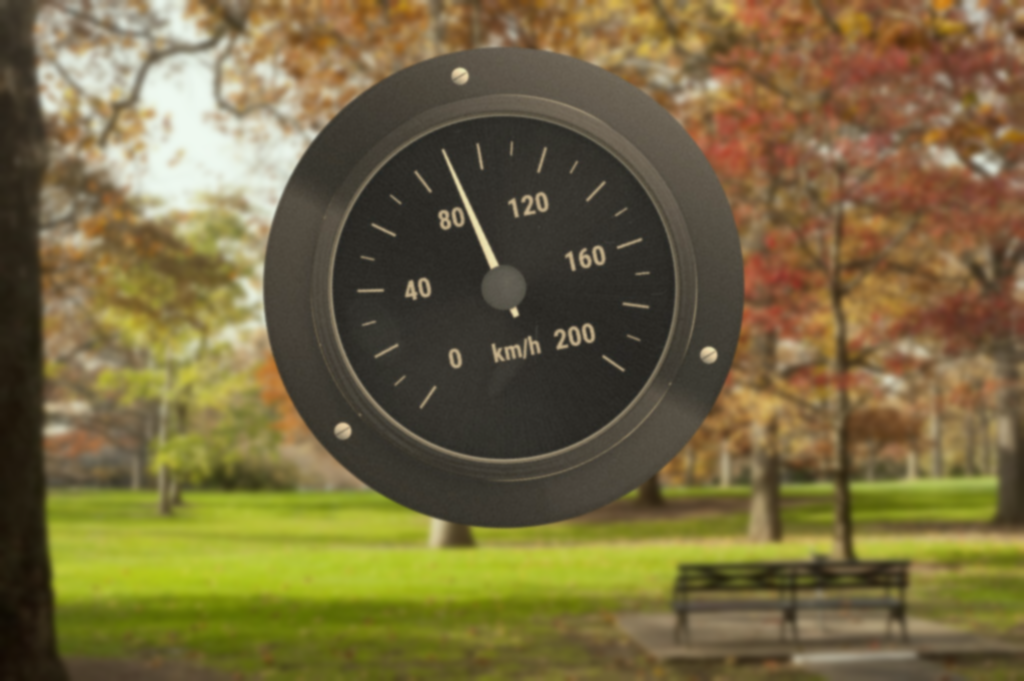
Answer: 90km/h
